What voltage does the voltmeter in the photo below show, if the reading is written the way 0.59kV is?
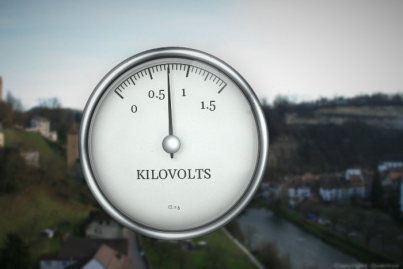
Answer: 0.75kV
